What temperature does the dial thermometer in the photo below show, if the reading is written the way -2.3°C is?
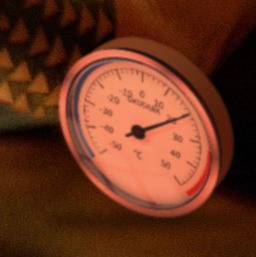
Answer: 20°C
